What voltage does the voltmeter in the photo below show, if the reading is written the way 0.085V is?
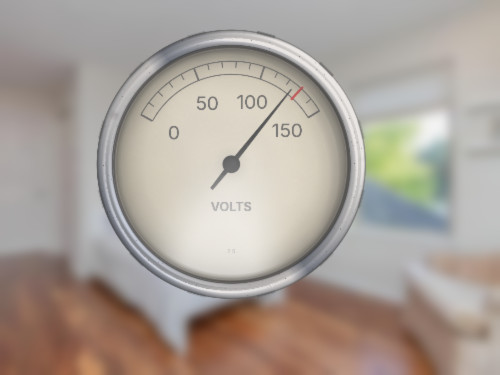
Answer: 125V
